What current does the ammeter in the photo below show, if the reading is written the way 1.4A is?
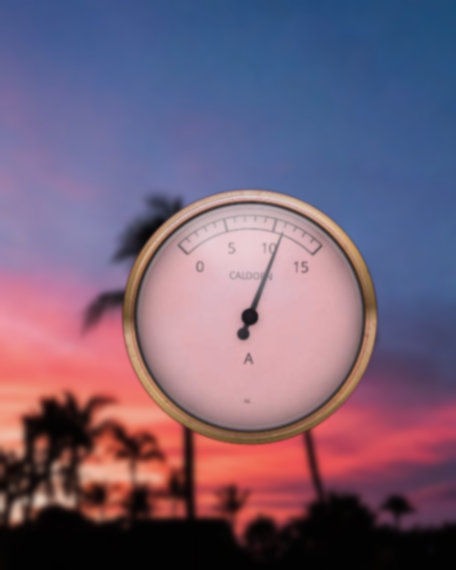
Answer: 11A
